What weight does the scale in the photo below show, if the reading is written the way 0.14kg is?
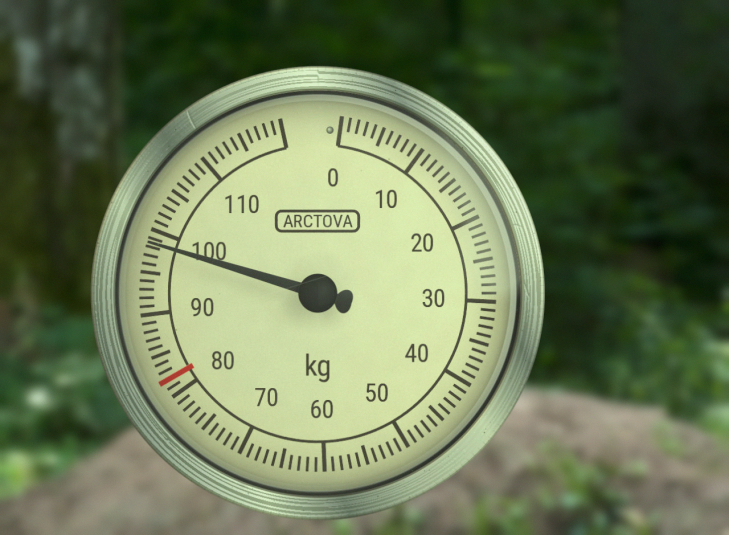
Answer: 98.5kg
